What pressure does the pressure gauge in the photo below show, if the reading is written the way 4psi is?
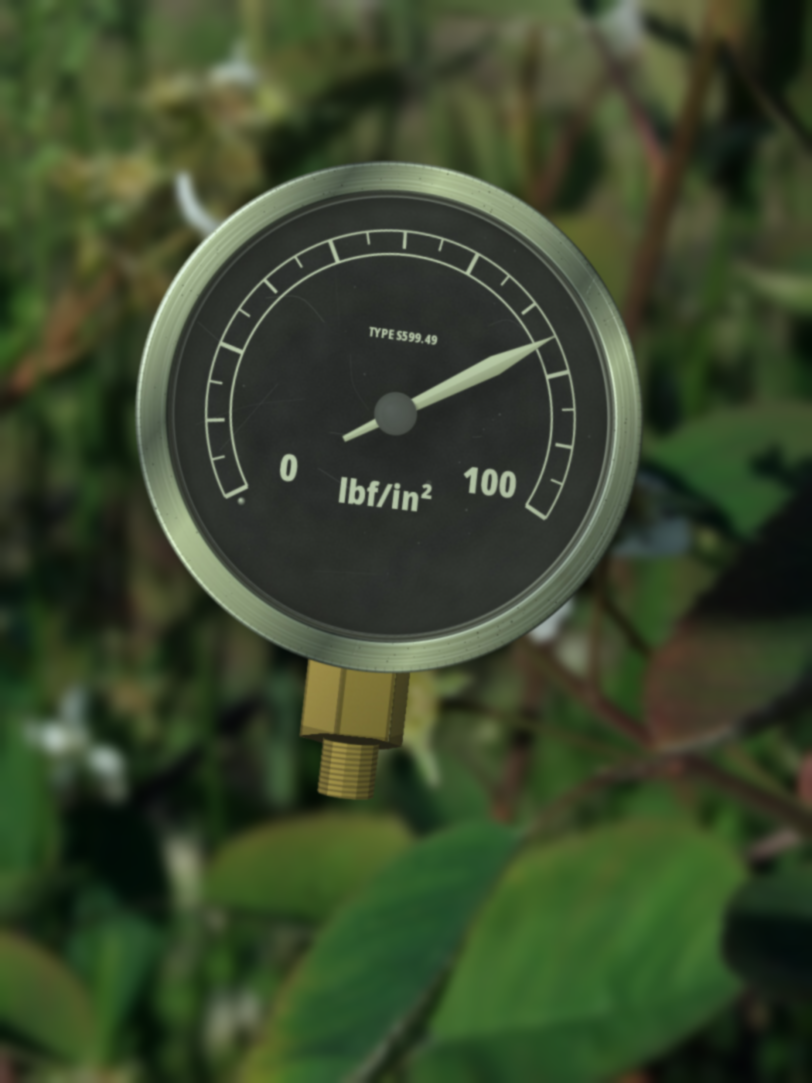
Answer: 75psi
